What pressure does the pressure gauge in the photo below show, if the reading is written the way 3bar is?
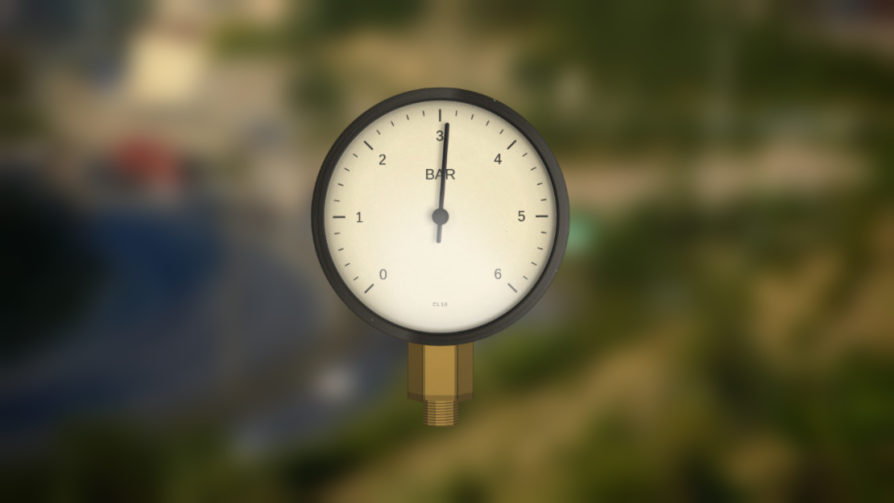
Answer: 3.1bar
